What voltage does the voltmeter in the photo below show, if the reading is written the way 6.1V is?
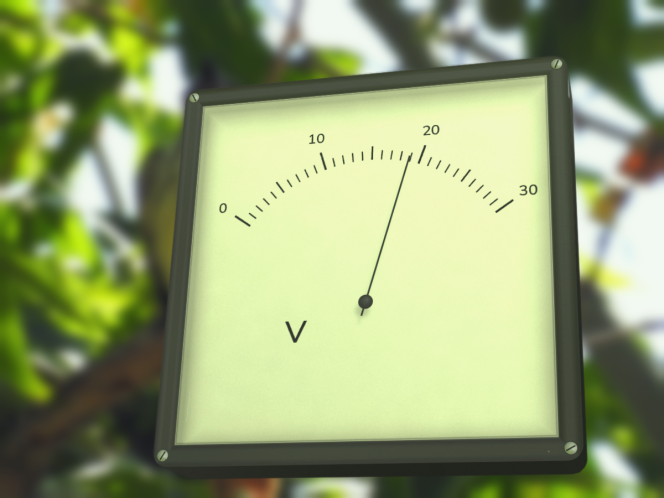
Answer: 19V
